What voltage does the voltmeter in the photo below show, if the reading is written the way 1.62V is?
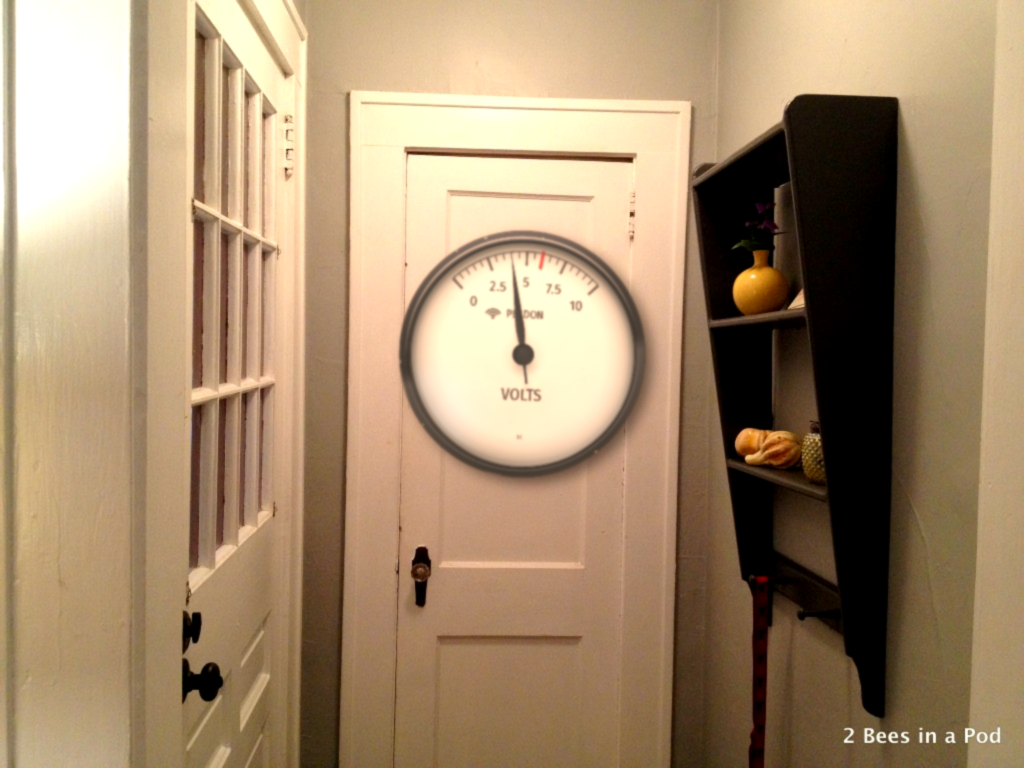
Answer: 4V
